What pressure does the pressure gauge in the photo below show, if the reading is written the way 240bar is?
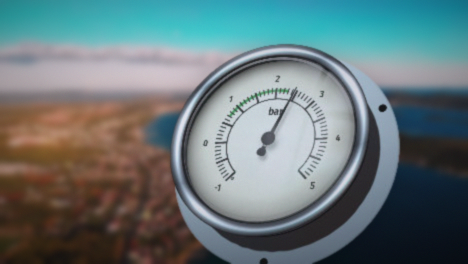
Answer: 2.5bar
